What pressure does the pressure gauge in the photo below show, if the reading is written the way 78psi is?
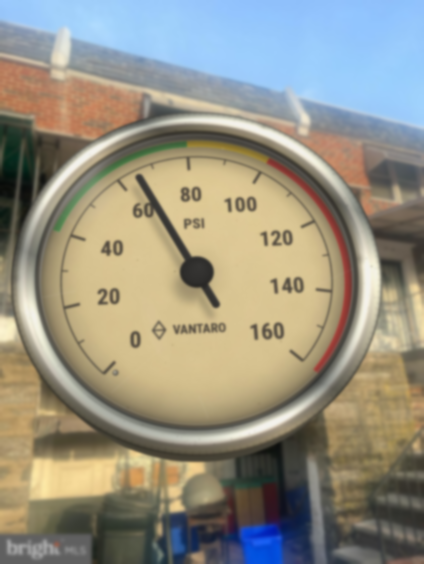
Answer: 65psi
